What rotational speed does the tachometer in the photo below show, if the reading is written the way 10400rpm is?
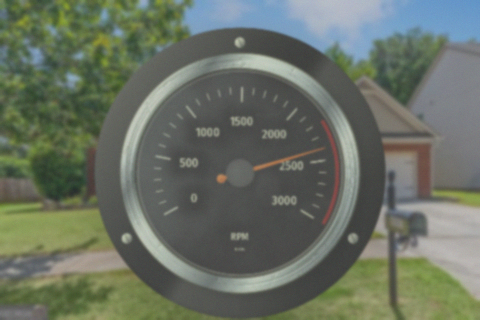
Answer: 2400rpm
